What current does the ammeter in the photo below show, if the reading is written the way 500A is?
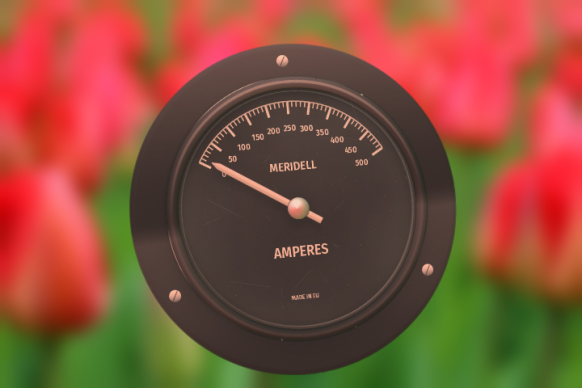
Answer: 10A
